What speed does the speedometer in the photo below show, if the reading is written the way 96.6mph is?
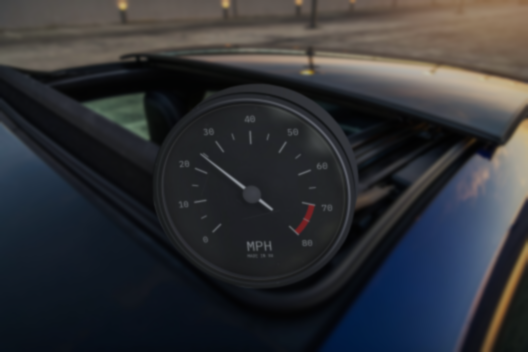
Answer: 25mph
